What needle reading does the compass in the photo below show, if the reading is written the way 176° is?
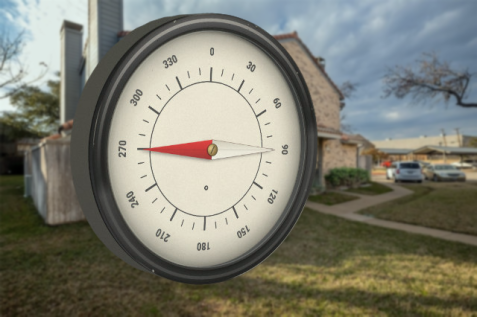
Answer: 270°
